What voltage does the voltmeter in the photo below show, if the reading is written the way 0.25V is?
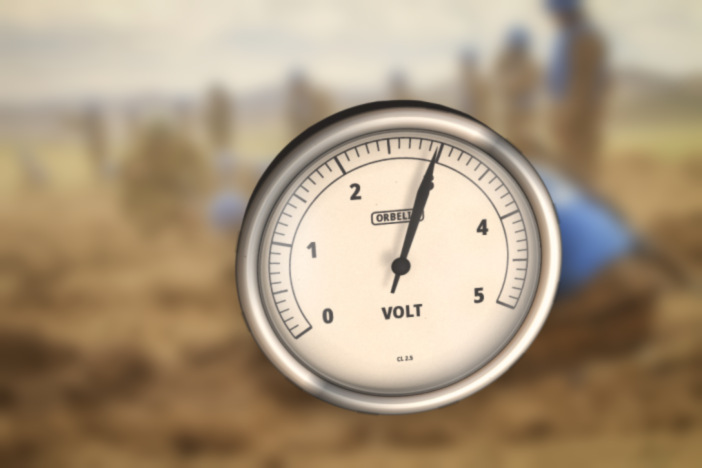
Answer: 2.95V
